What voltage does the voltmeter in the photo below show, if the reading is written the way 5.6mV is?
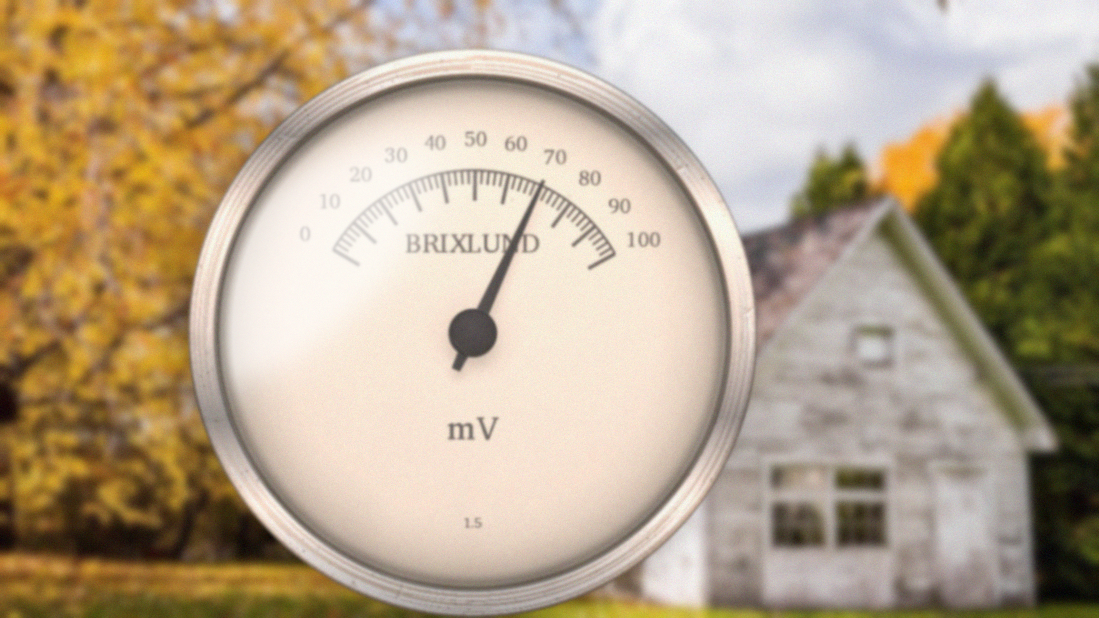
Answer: 70mV
